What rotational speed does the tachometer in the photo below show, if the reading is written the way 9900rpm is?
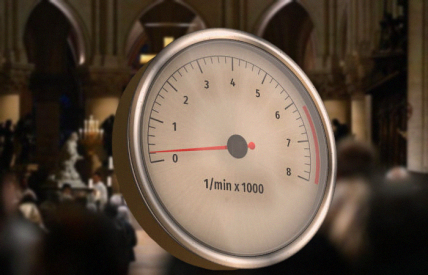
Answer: 200rpm
